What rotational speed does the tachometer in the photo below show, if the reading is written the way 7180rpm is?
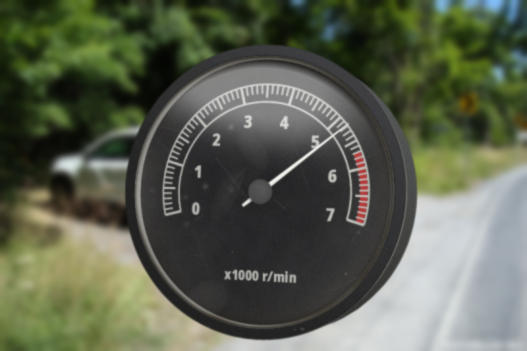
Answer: 5200rpm
